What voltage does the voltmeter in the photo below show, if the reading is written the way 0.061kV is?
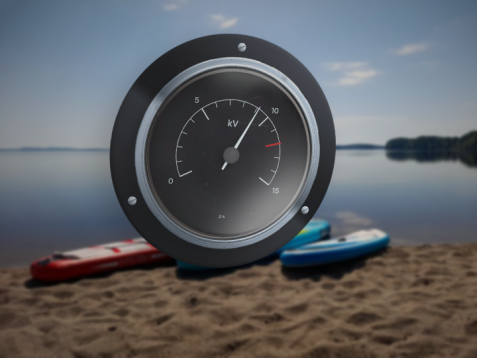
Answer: 9kV
